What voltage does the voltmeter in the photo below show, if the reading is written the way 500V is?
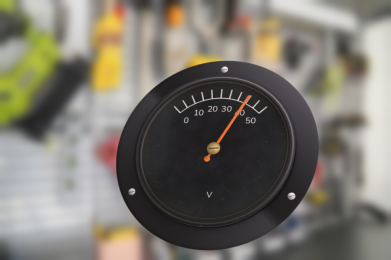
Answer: 40V
